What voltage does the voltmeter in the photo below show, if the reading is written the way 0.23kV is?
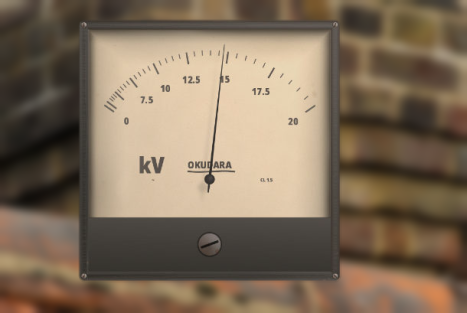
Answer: 14.75kV
